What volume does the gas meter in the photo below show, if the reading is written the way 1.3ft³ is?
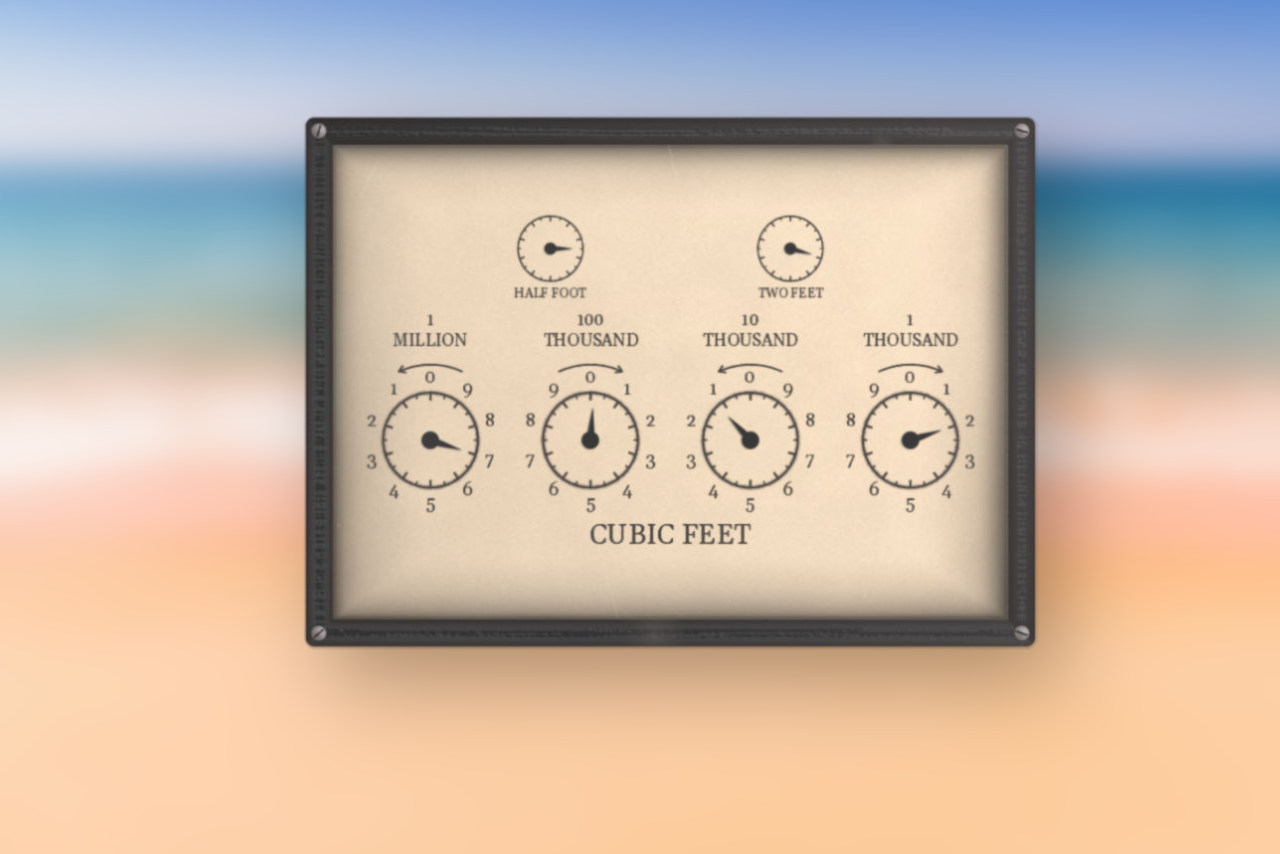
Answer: 701200ft³
